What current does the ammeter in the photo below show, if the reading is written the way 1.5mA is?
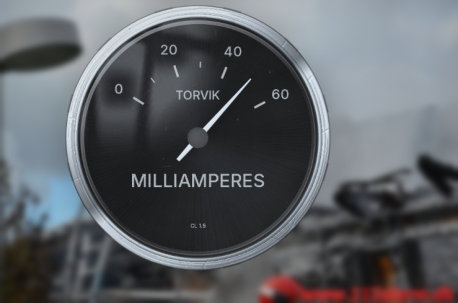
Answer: 50mA
